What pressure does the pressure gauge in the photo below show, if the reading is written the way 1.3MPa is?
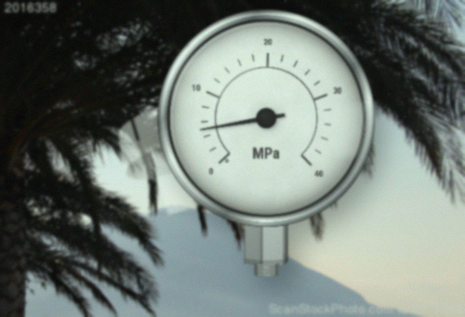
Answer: 5MPa
